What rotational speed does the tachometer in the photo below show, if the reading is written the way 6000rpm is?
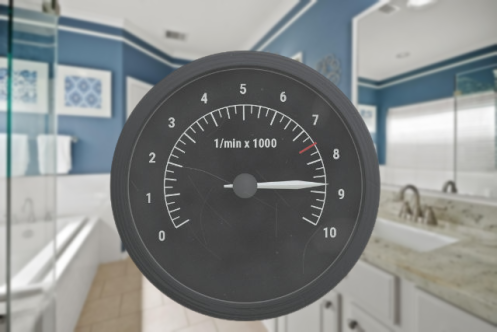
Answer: 8750rpm
